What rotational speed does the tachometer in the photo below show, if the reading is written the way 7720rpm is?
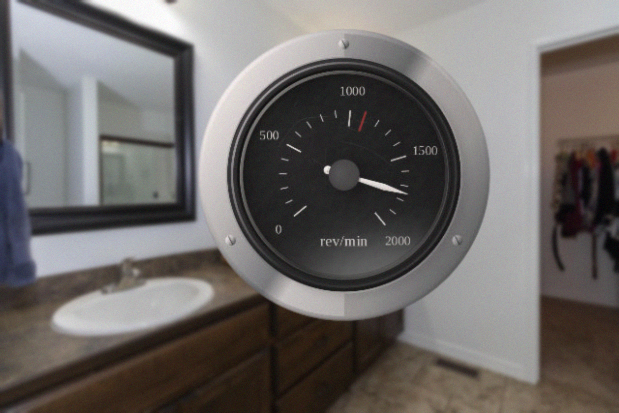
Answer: 1750rpm
